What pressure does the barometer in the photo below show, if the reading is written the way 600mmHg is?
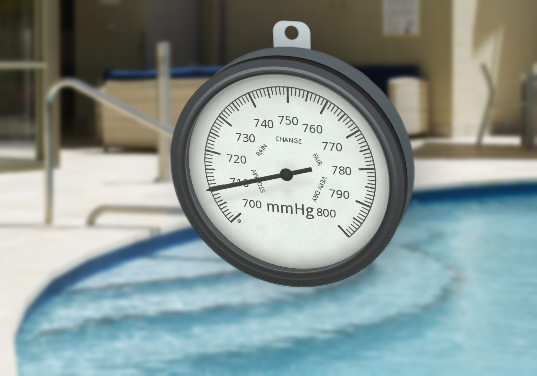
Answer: 710mmHg
